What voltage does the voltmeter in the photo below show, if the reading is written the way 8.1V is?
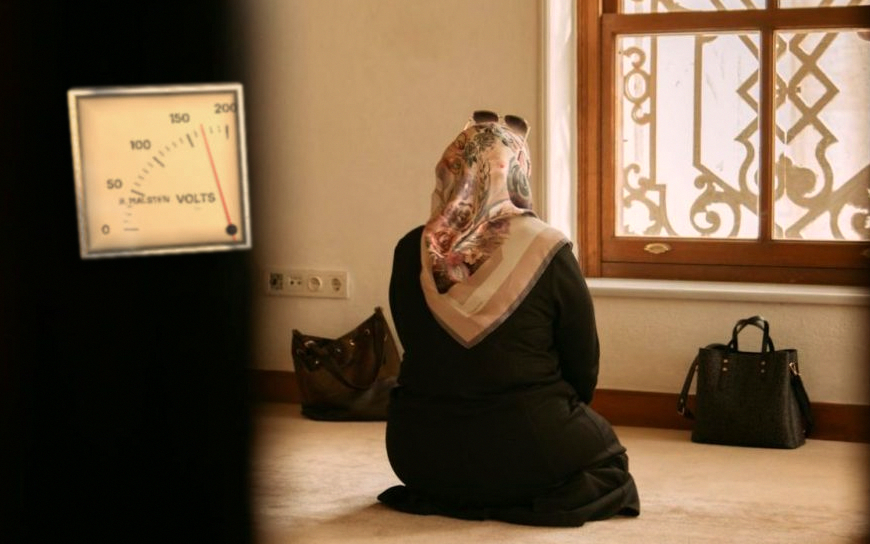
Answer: 170V
